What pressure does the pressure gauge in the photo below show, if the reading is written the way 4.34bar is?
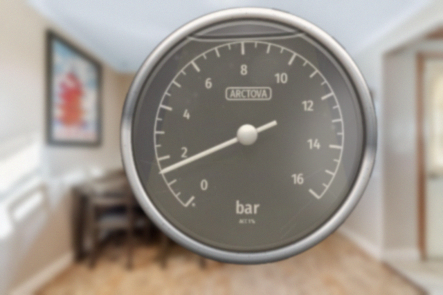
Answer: 1.5bar
